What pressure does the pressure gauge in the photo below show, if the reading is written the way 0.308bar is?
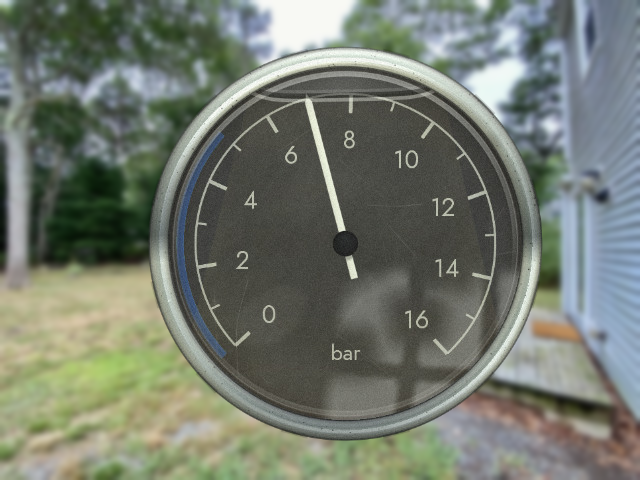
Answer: 7bar
